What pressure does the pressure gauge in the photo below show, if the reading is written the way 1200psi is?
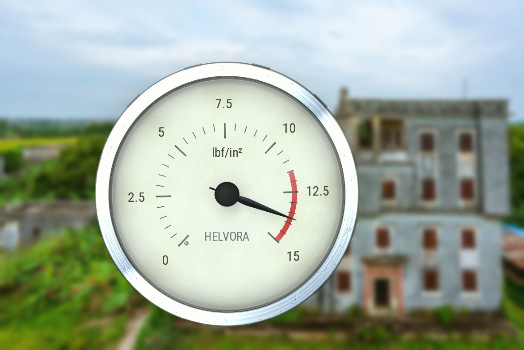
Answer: 13.75psi
